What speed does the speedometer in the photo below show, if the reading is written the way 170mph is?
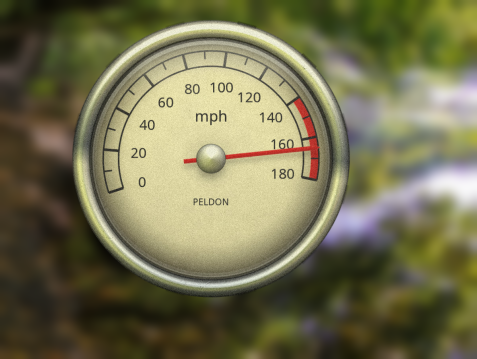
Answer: 165mph
